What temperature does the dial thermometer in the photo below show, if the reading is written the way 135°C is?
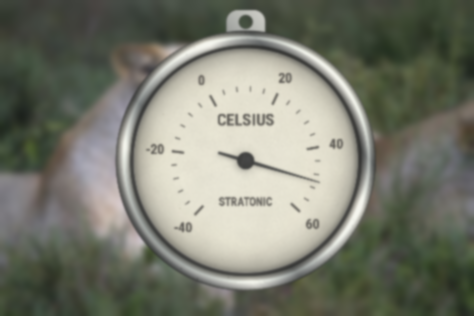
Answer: 50°C
